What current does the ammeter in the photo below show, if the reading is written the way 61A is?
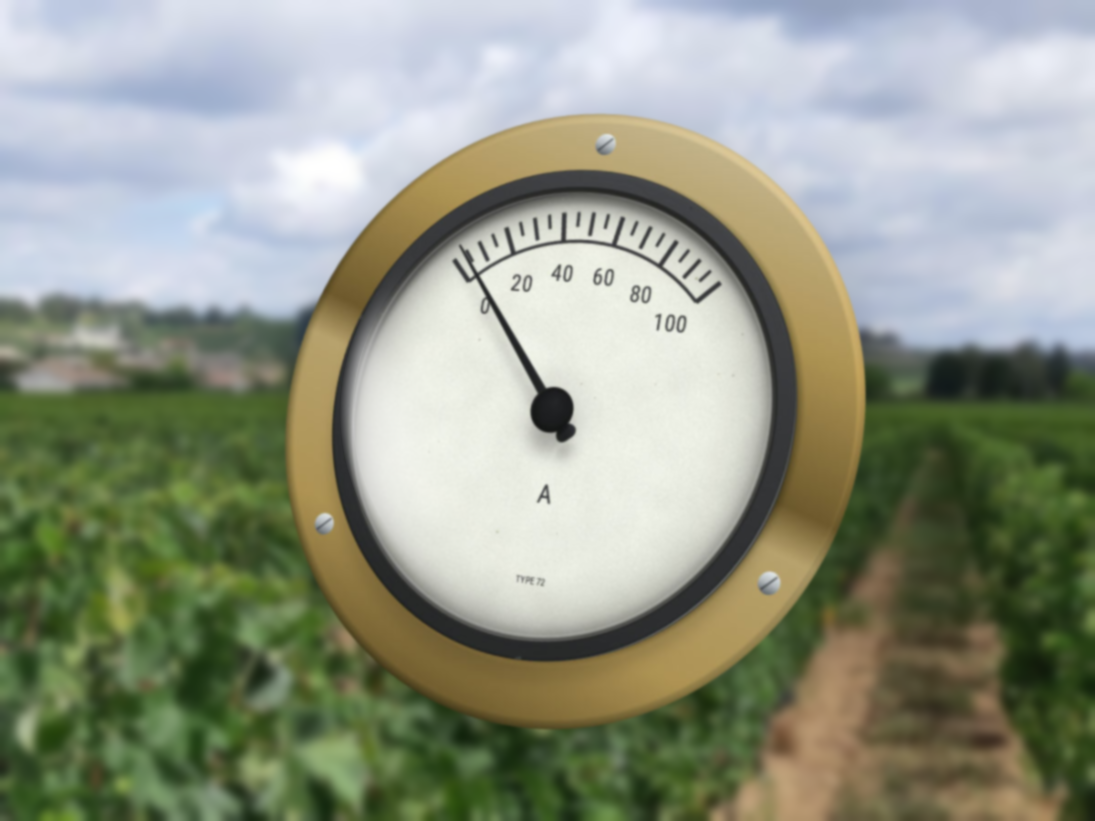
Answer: 5A
